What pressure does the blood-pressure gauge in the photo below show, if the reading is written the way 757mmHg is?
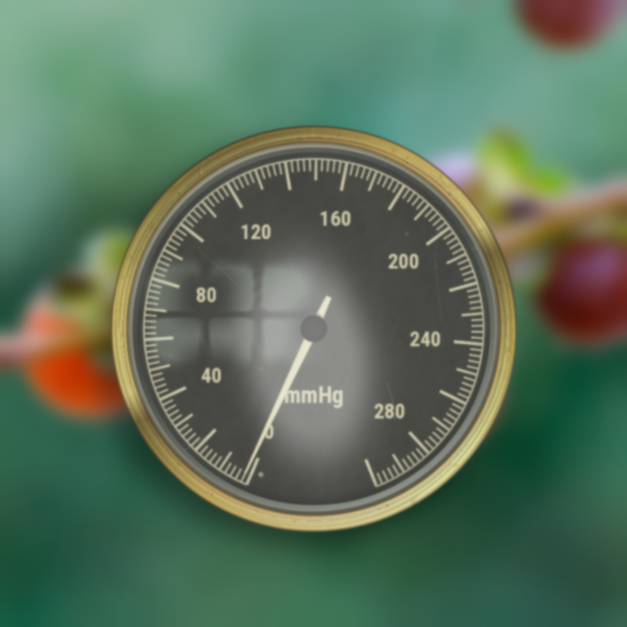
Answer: 2mmHg
